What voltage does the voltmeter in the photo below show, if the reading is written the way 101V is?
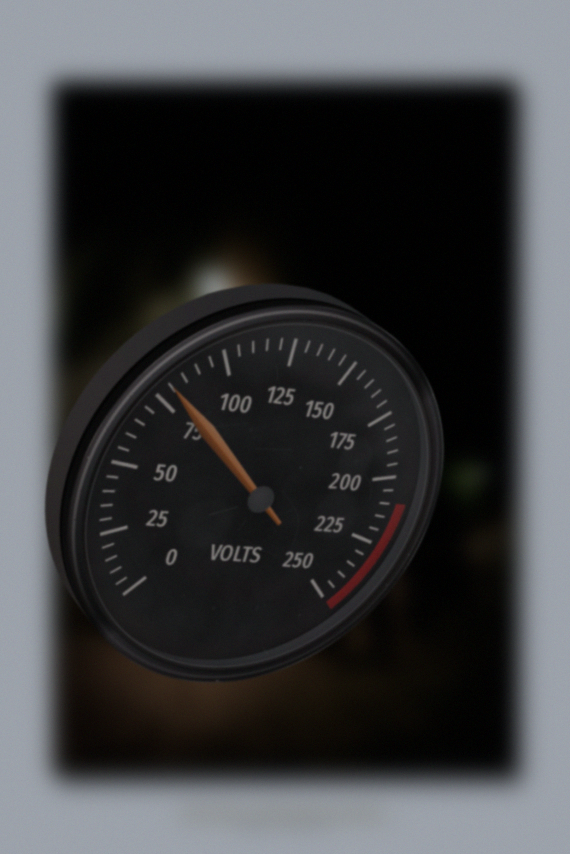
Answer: 80V
